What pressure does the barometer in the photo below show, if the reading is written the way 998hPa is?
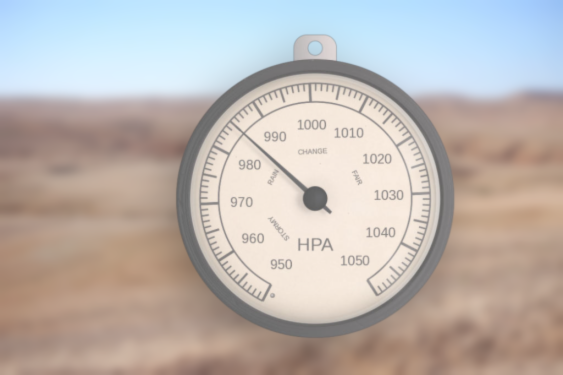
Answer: 985hPa
